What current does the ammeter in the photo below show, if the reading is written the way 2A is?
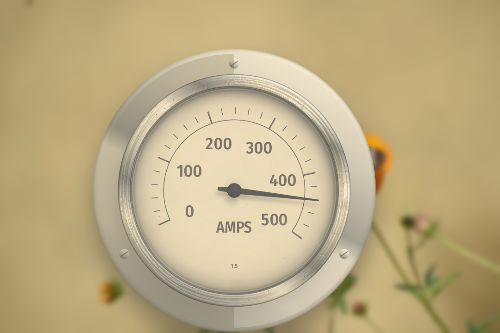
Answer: 440A
